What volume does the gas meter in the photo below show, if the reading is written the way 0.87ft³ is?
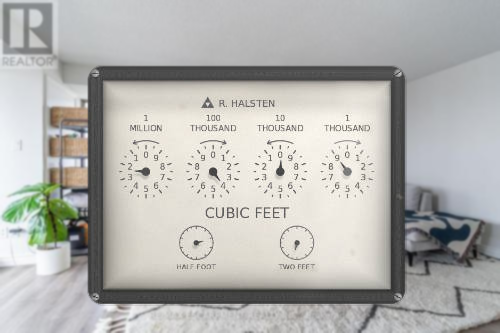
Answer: 239900ft³
